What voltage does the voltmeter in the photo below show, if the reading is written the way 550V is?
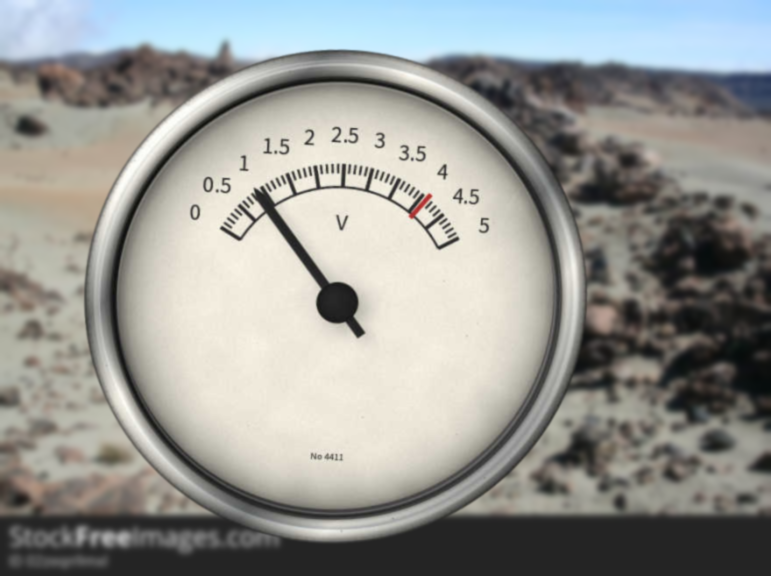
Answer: 0.9V
